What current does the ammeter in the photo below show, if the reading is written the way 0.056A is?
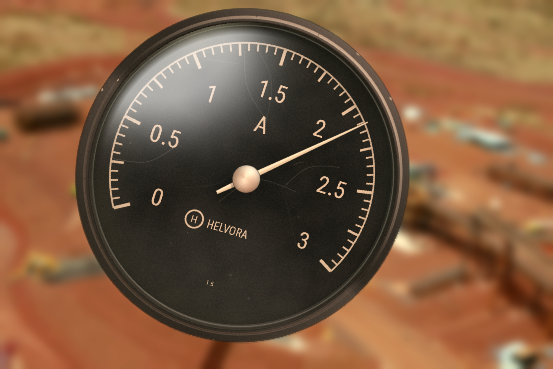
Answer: 2.1A
